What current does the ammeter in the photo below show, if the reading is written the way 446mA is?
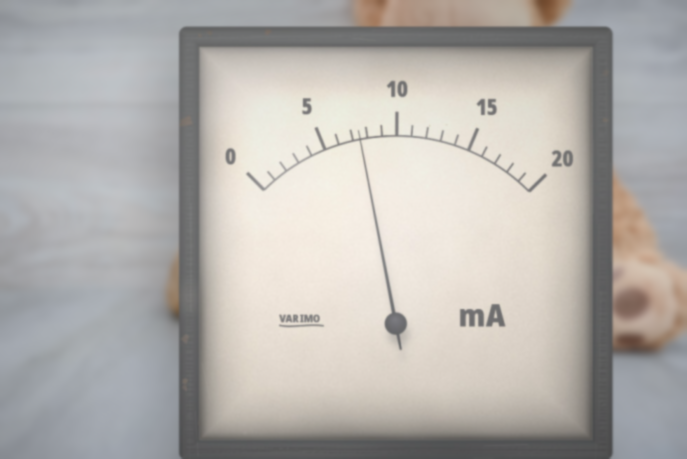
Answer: 7.5mA
